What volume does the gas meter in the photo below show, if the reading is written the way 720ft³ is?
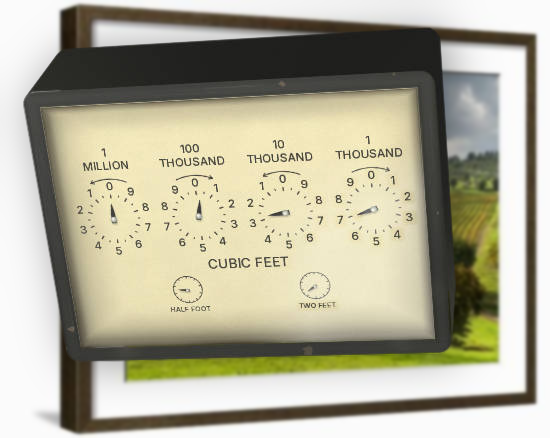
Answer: 2700ft³
